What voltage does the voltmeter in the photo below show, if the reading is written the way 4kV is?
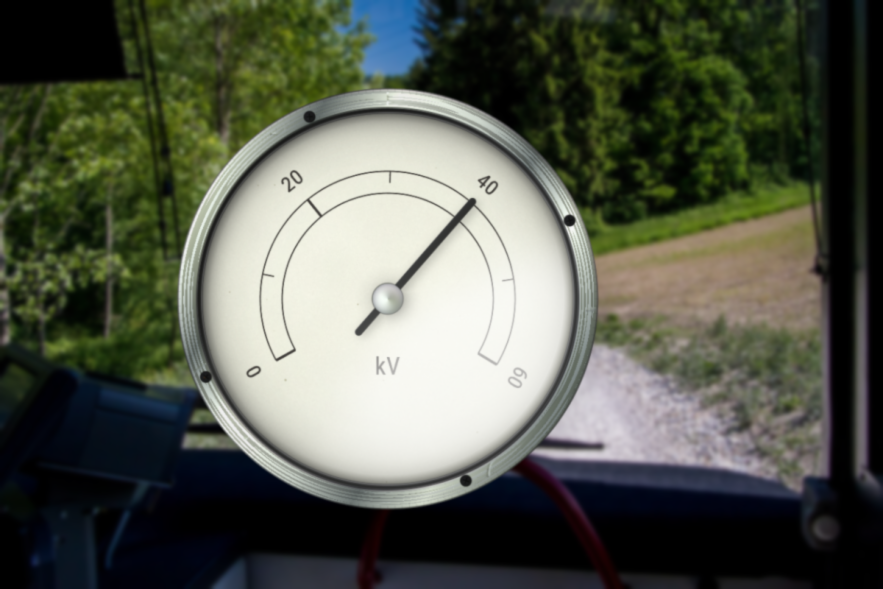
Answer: 40kV
